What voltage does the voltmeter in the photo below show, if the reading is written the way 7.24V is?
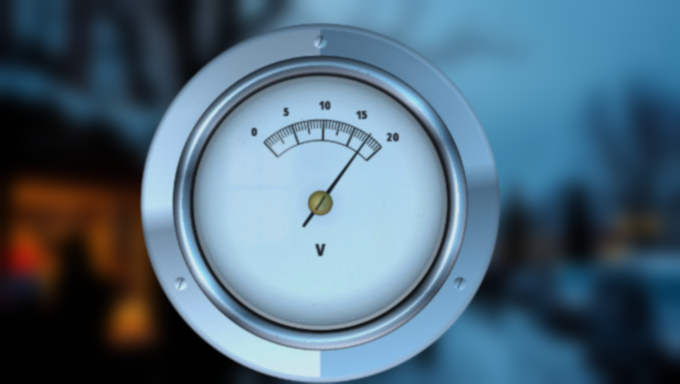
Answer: 17.5V
